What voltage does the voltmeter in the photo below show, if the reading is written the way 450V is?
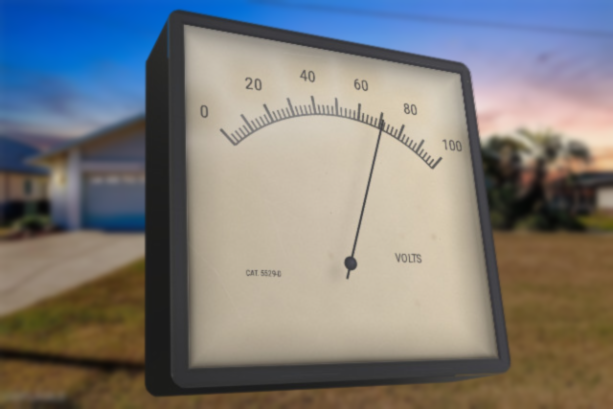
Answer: 70V
